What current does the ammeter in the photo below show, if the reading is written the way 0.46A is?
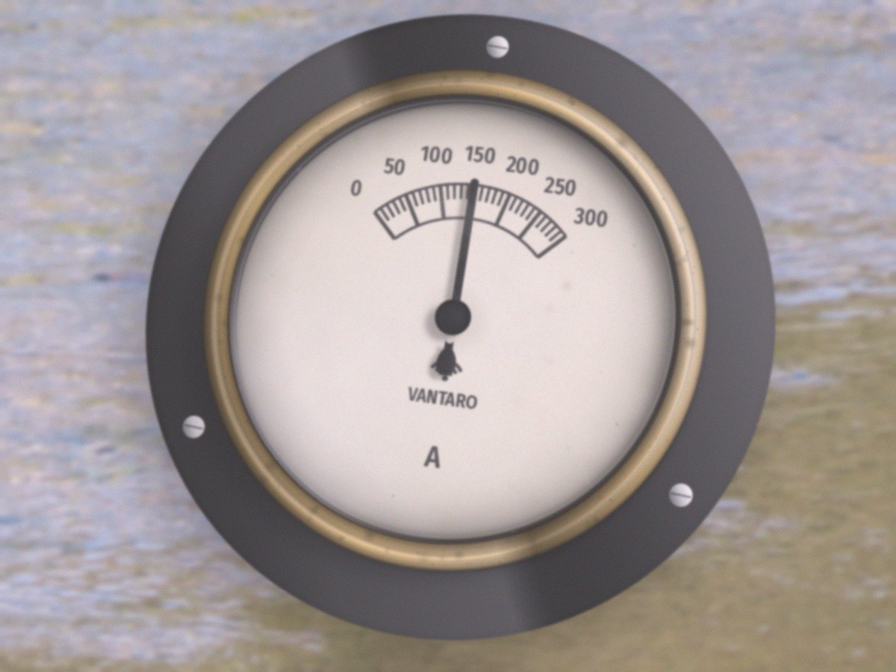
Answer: 150A
